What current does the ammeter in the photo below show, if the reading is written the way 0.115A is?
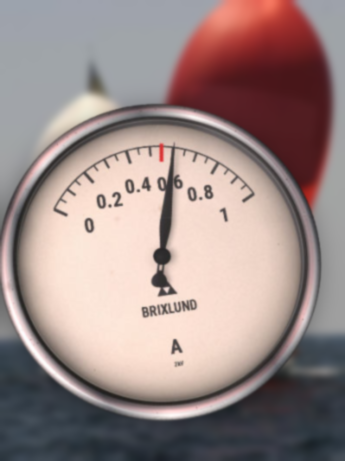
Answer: 0.6A
